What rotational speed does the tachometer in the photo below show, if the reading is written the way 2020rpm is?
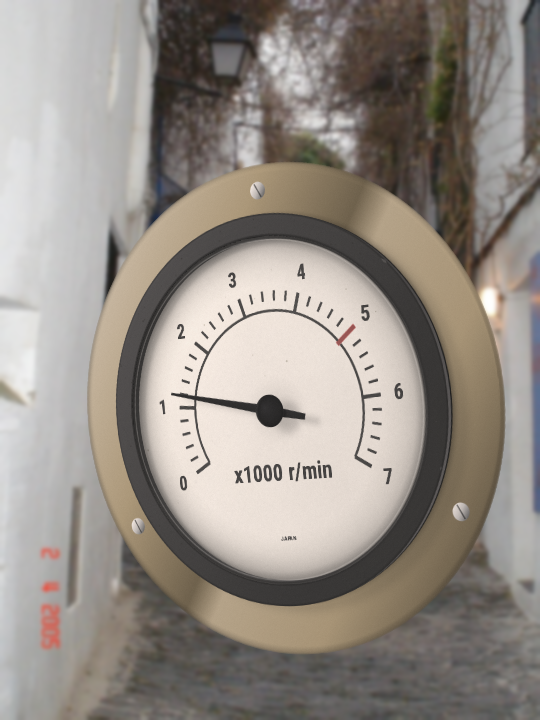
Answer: 1200rpm
